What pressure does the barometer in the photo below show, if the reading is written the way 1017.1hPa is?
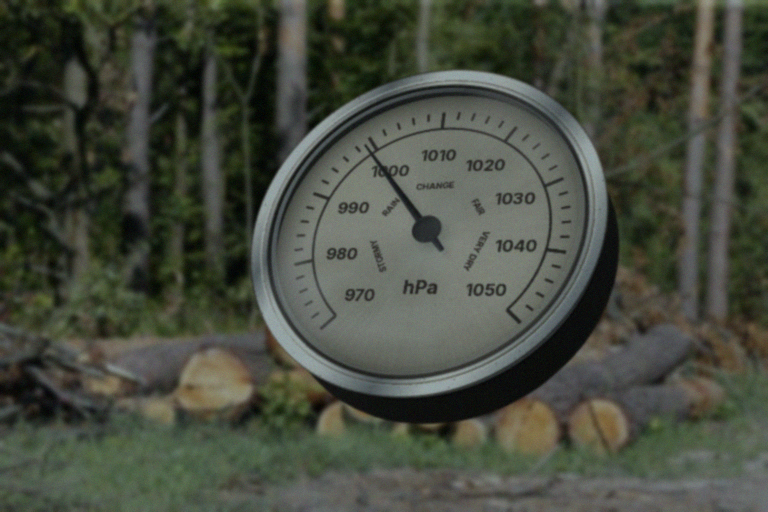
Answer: 999hPa
